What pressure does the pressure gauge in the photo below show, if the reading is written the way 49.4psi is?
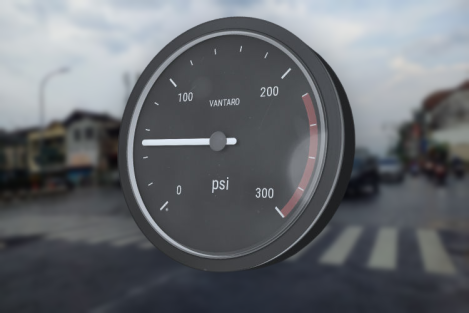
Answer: 50psi
